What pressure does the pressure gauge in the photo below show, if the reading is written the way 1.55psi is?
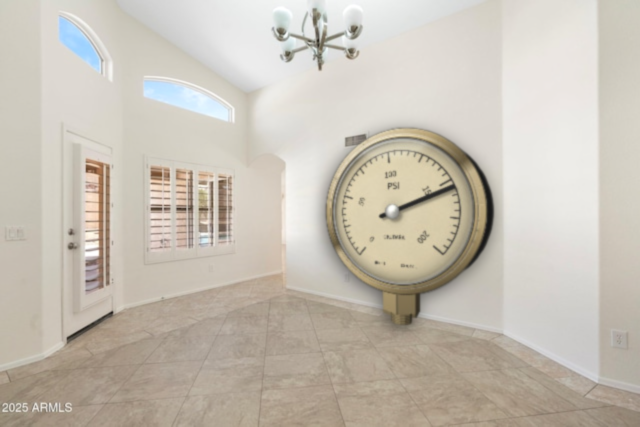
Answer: 155psi
